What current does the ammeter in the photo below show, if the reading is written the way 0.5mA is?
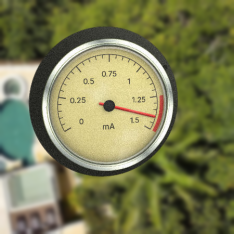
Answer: 1.4mA
